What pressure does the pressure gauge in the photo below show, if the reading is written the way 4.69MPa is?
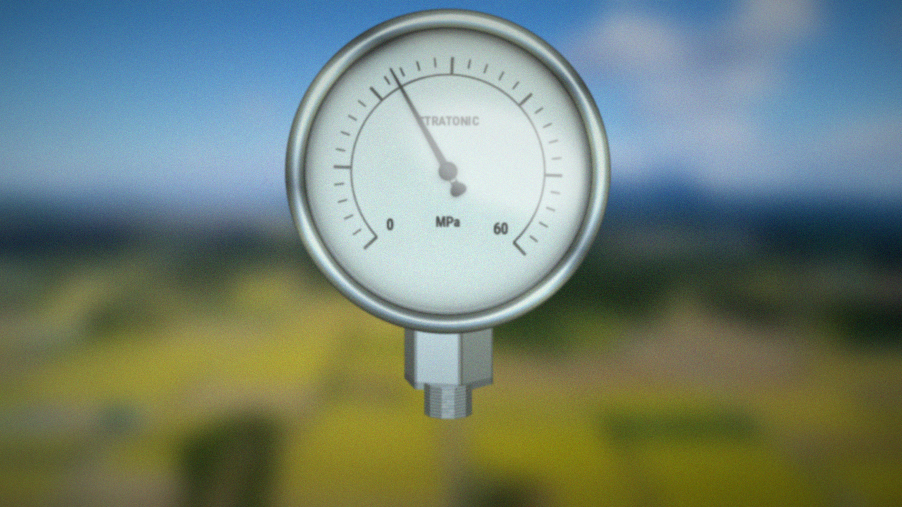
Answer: 23MPa
